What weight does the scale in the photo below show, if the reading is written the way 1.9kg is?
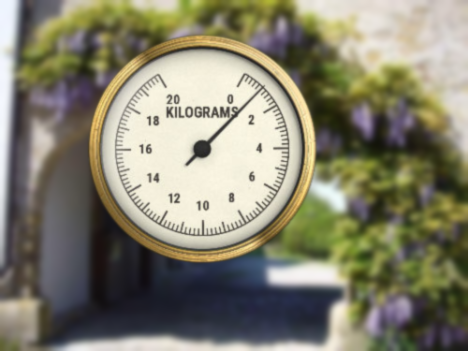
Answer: 1kg
